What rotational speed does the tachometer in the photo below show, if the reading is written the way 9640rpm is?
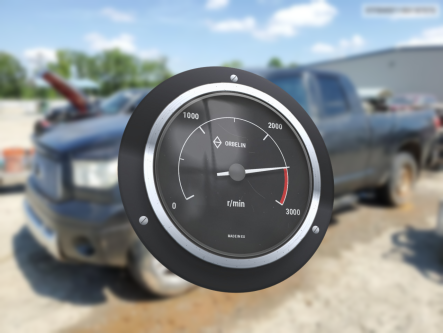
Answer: 2500rpm
